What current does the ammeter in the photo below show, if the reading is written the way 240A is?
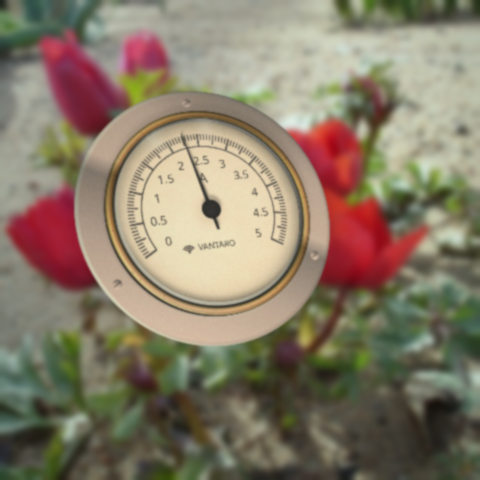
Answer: 2.25A
